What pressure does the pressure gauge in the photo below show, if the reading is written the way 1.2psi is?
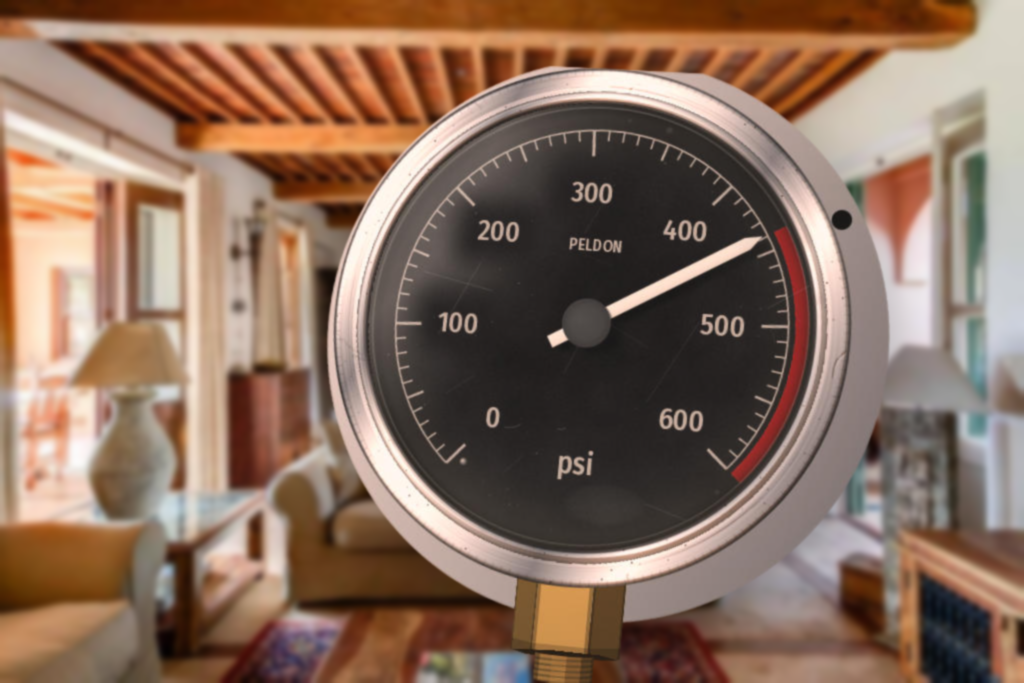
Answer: 440psi
